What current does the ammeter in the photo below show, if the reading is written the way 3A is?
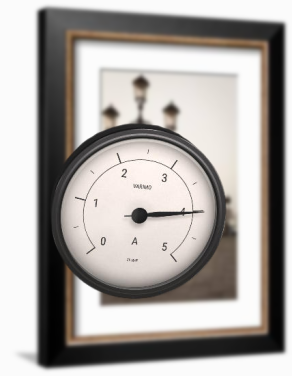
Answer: 4A
